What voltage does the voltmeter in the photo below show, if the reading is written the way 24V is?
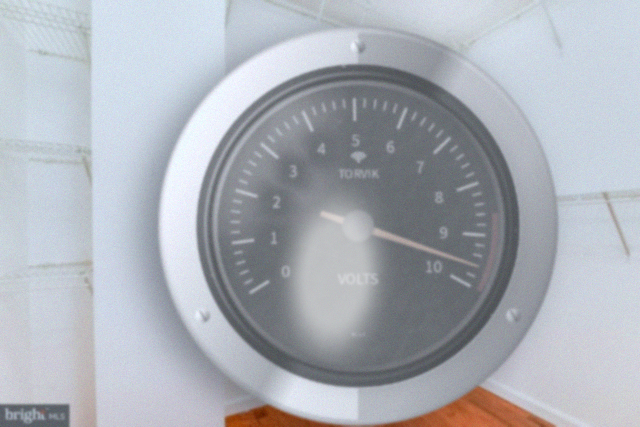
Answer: 9.6V
